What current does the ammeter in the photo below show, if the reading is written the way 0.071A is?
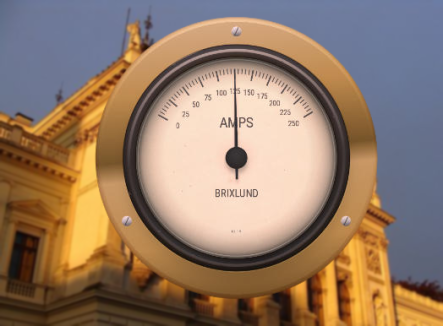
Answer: 125A
